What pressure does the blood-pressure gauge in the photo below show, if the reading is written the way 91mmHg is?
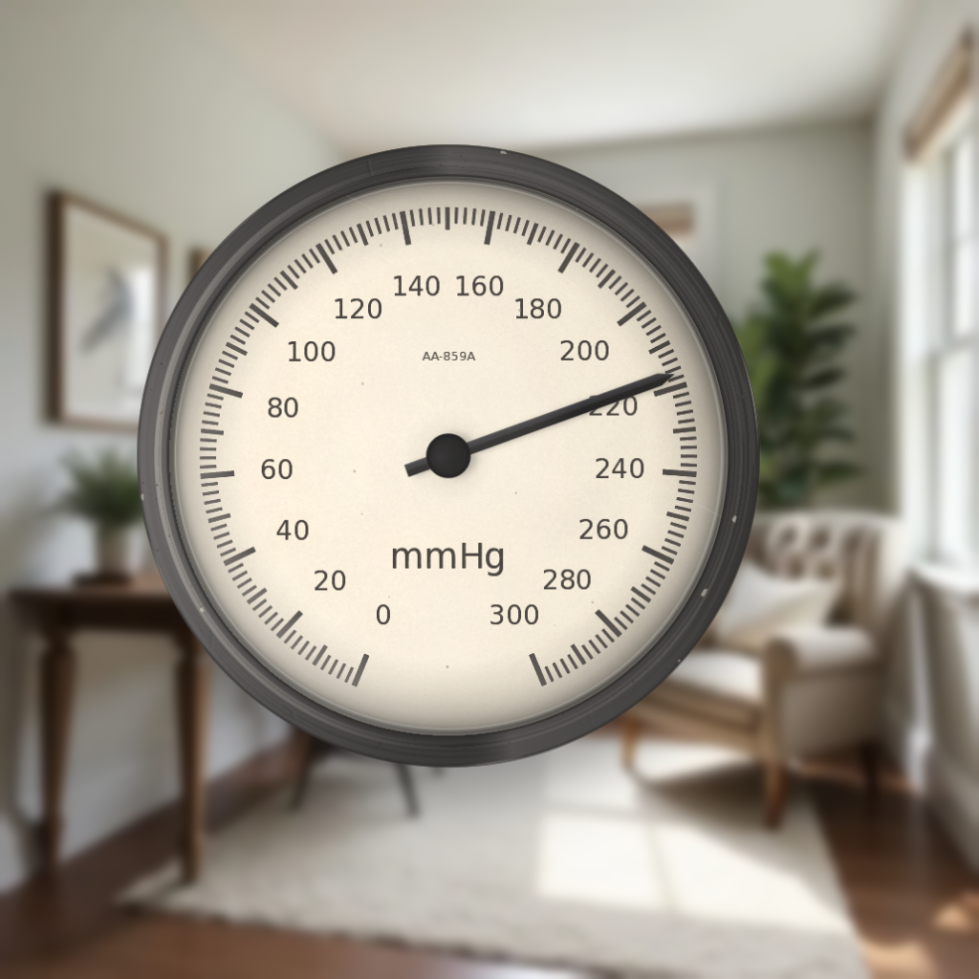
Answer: 217mmHg
